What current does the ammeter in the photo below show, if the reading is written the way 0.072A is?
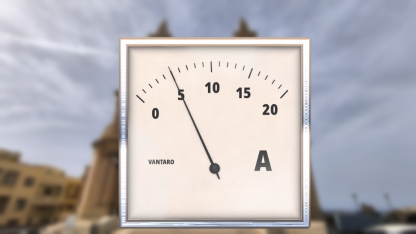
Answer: 5A
